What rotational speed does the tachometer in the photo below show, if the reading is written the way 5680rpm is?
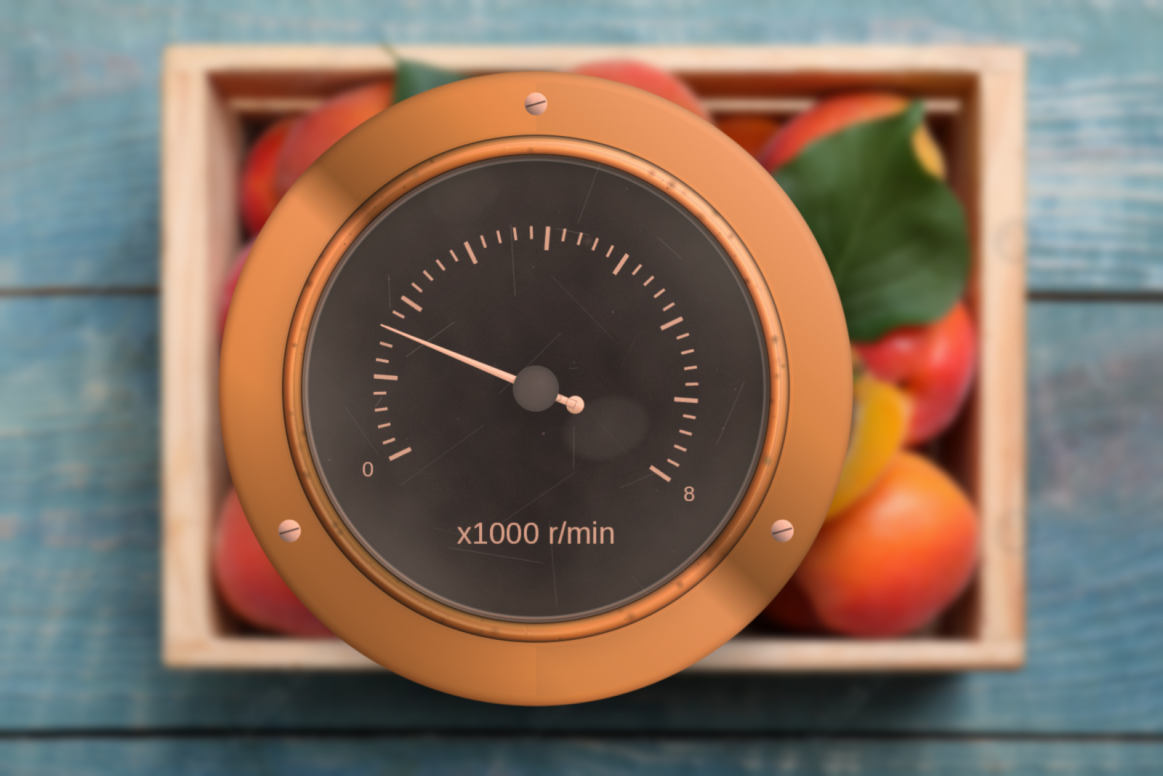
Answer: 1600rpm
